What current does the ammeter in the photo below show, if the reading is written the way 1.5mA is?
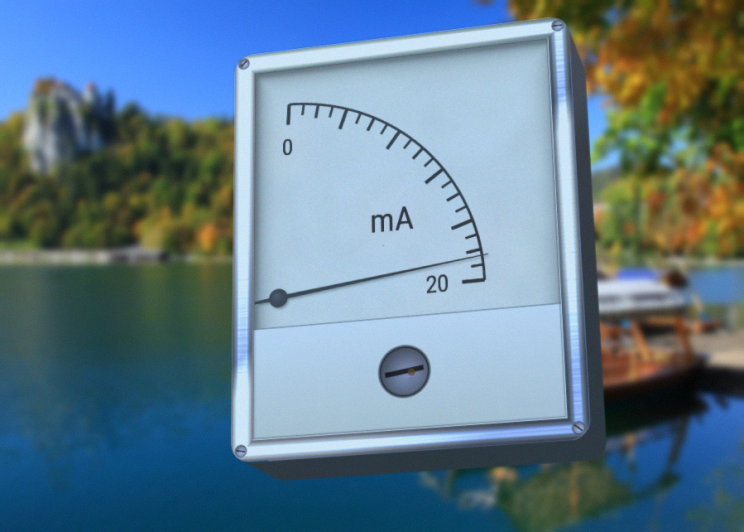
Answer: 18.5mA
